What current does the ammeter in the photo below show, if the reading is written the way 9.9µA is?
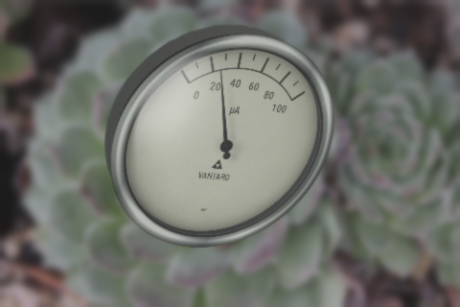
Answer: 25µA
